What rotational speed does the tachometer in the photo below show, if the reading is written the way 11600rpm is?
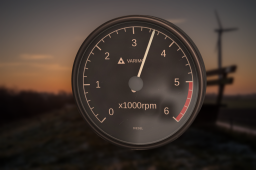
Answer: 3500rpm
